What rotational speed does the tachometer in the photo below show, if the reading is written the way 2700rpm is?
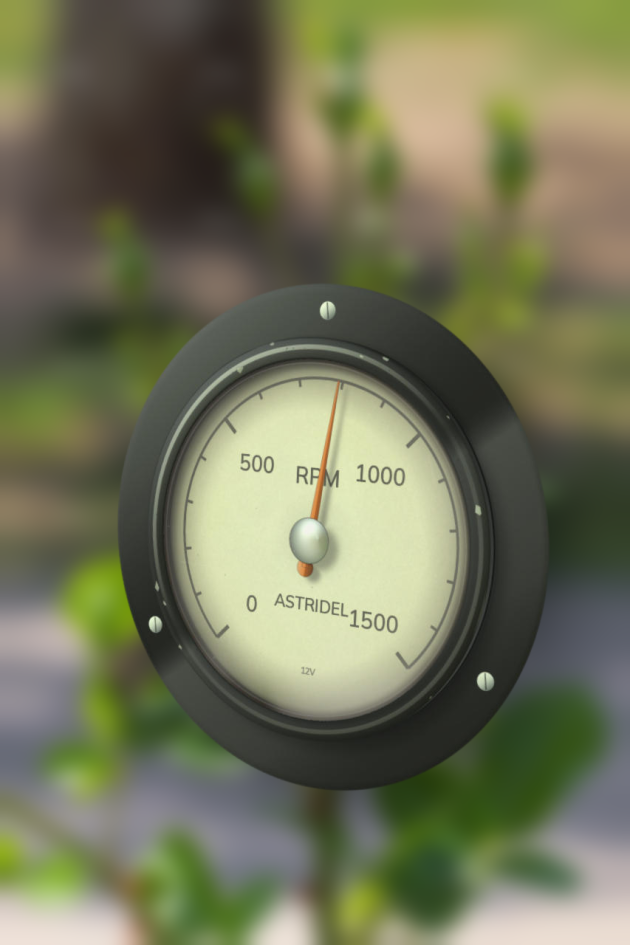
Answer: 800rpm
